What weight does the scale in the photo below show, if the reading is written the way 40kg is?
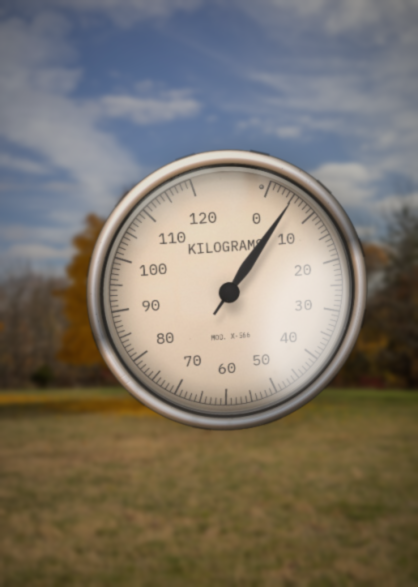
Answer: 5kg
